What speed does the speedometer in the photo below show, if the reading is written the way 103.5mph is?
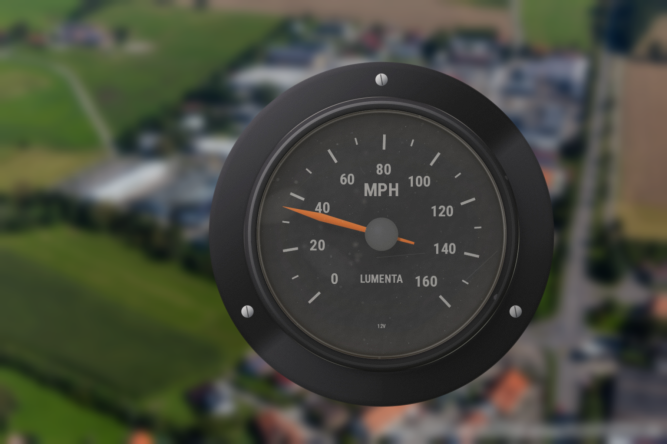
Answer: 35mph
